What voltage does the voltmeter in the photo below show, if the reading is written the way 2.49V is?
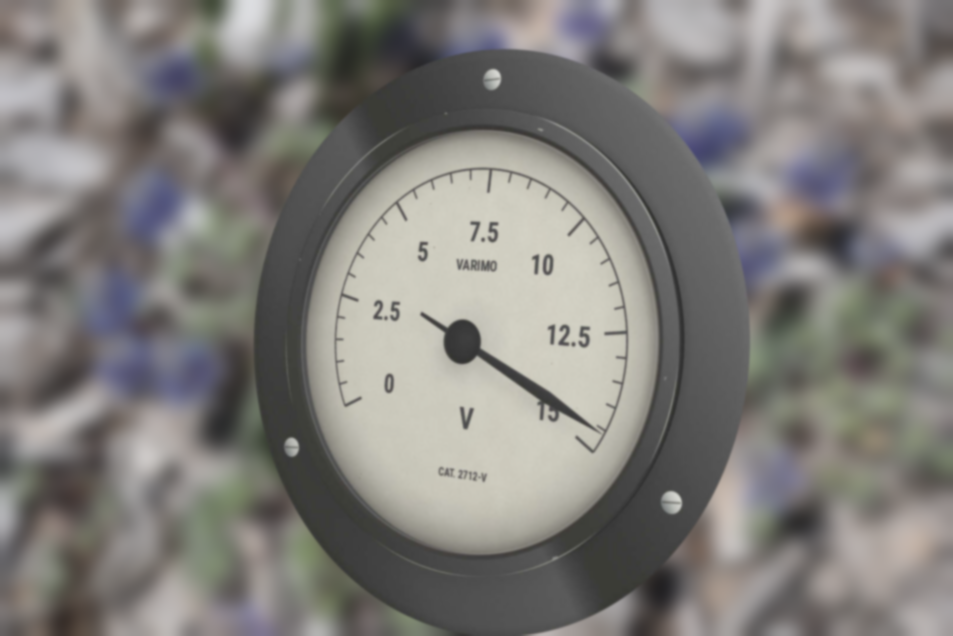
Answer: 14.5V
